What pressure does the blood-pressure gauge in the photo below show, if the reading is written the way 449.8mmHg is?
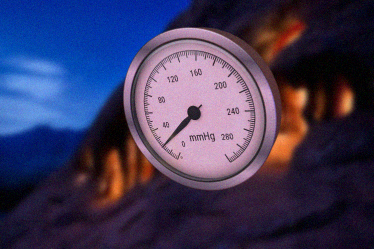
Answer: 20mmHg
